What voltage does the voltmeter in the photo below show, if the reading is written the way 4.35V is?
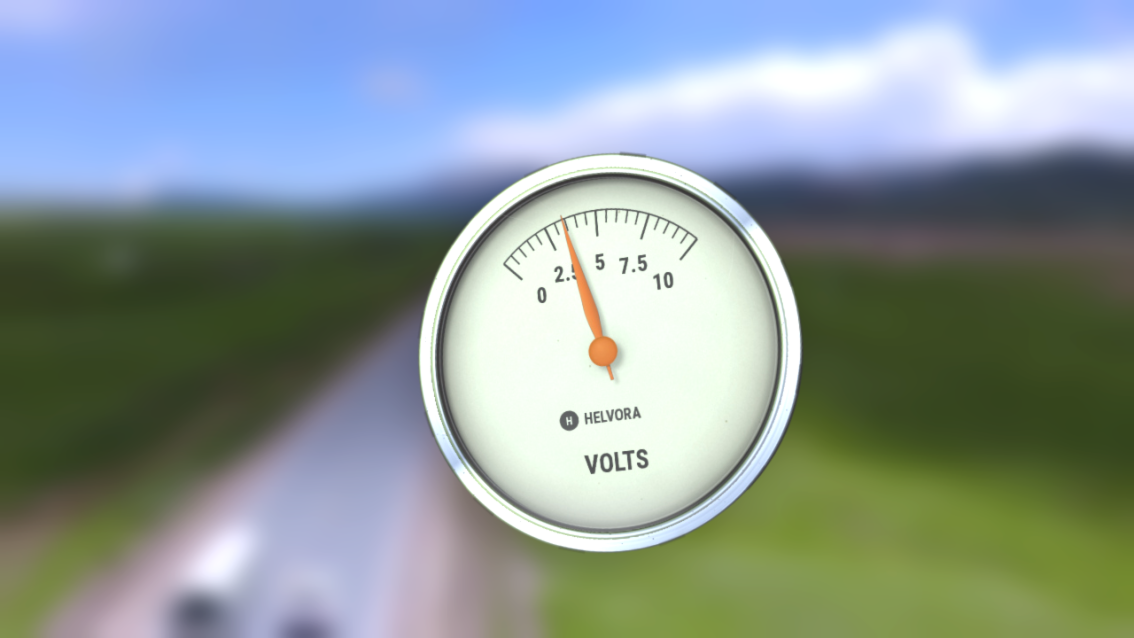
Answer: 3.5V
